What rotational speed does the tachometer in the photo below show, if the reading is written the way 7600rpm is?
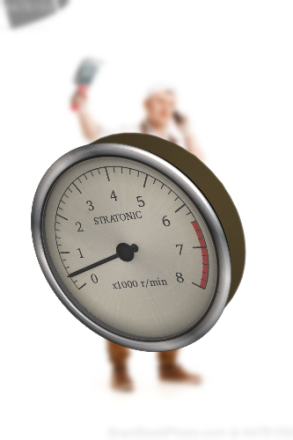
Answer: 400rpm
